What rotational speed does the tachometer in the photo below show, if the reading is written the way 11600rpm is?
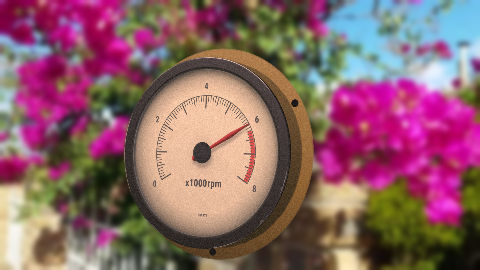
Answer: 6000rpm
